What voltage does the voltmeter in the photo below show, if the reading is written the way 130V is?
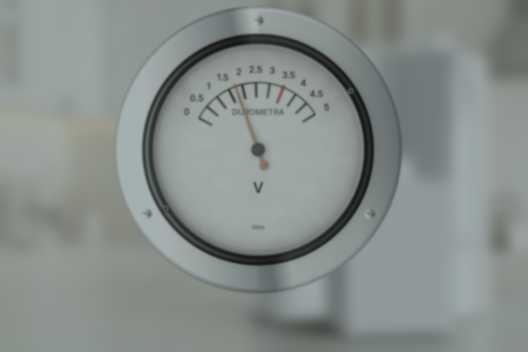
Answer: 1.75V
